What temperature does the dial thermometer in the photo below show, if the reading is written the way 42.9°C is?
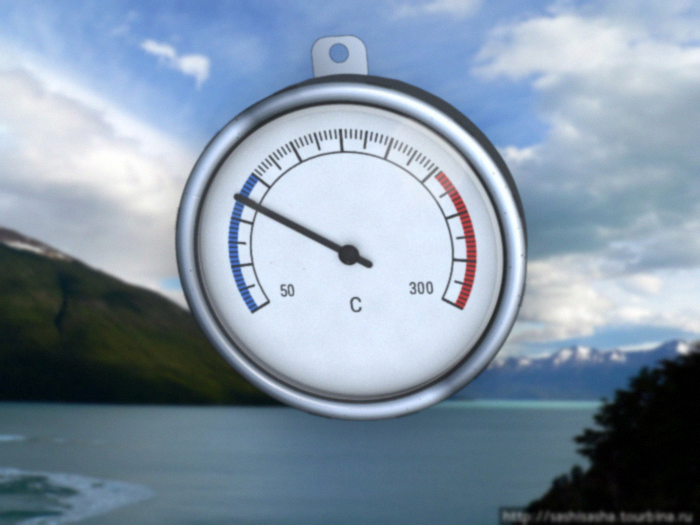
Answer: 112.5°C
